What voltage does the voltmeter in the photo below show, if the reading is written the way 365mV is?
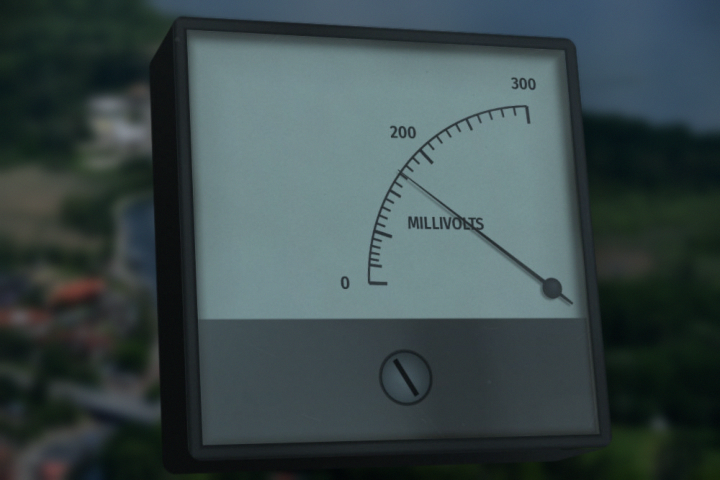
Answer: 170mV
